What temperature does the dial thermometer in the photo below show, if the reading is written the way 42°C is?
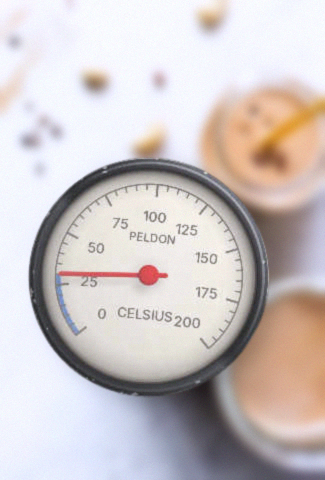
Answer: 30°C
